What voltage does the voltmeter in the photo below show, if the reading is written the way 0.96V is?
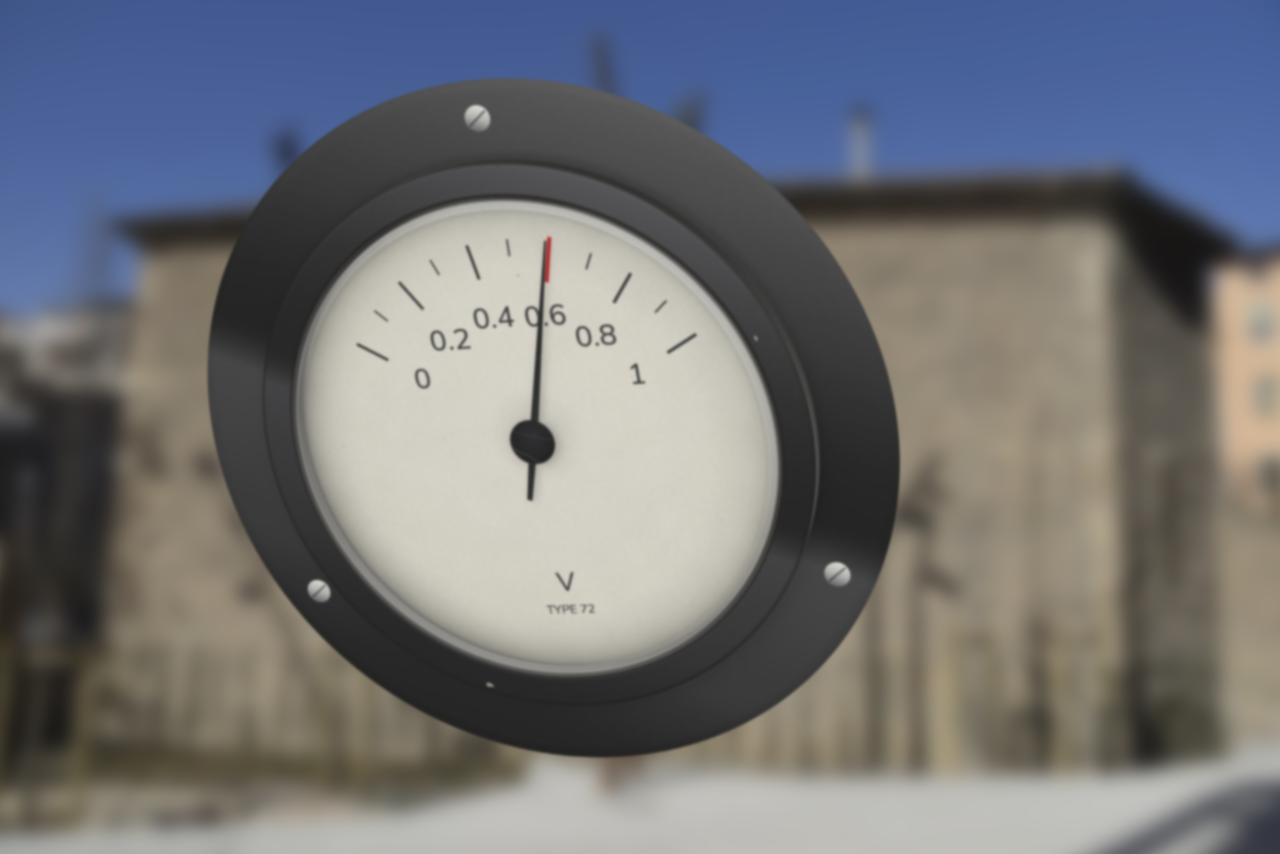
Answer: 0.6V
